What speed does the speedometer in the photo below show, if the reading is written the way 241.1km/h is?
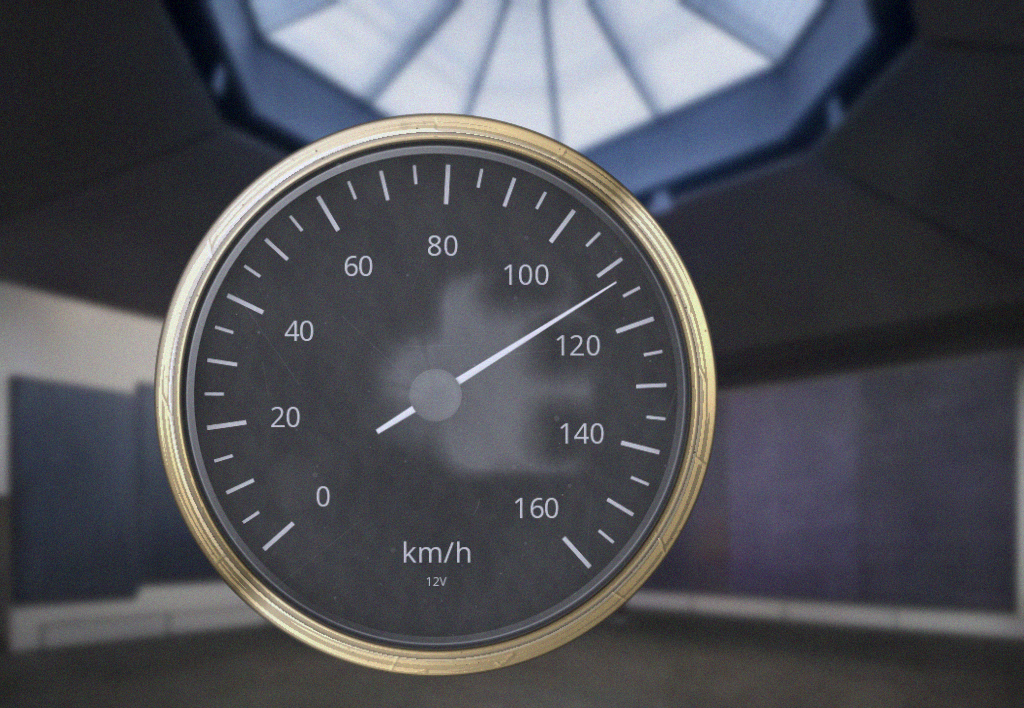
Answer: 112.5km/h
